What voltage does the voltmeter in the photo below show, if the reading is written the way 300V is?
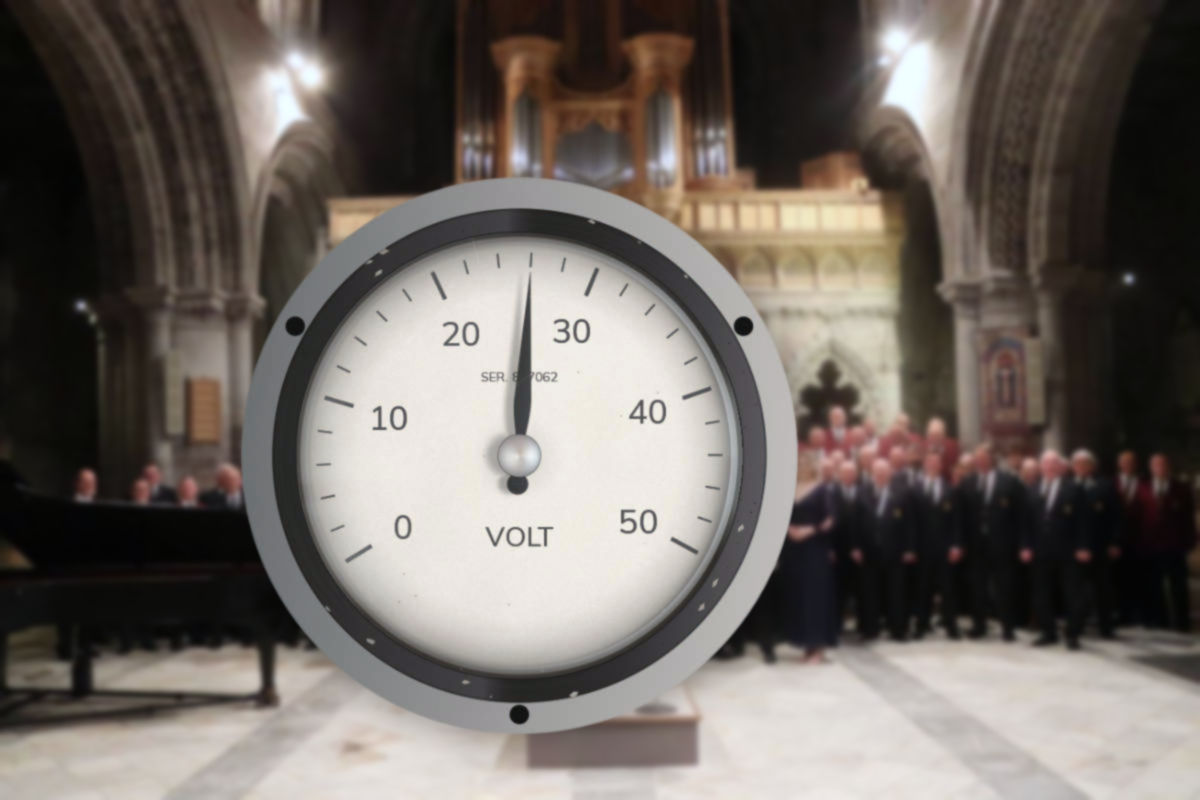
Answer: 26V
